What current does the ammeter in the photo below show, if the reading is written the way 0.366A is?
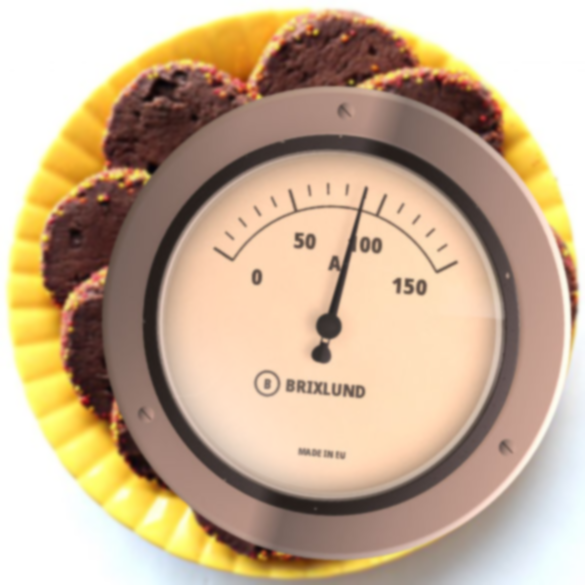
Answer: 90A
